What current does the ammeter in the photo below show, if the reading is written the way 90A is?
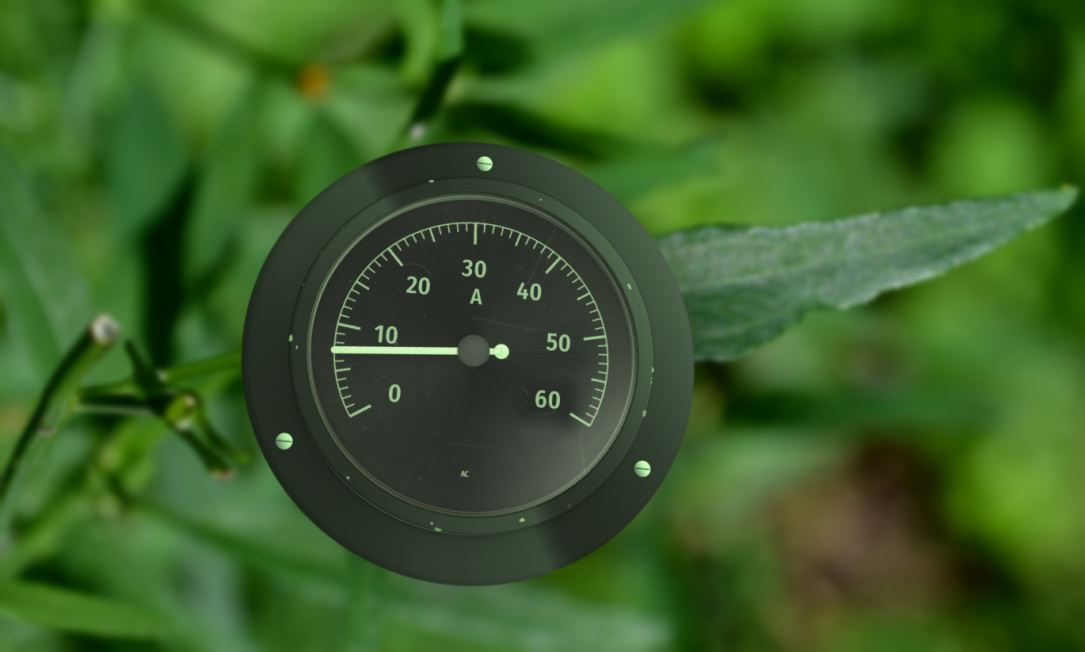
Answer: 7A
